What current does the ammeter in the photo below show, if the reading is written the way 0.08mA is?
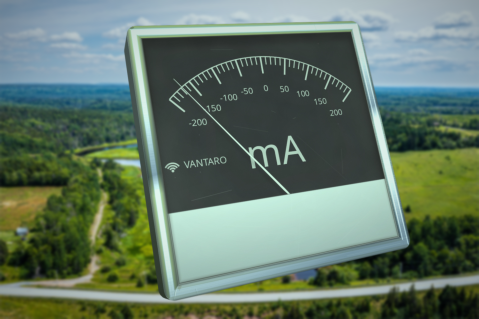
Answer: -170mA
